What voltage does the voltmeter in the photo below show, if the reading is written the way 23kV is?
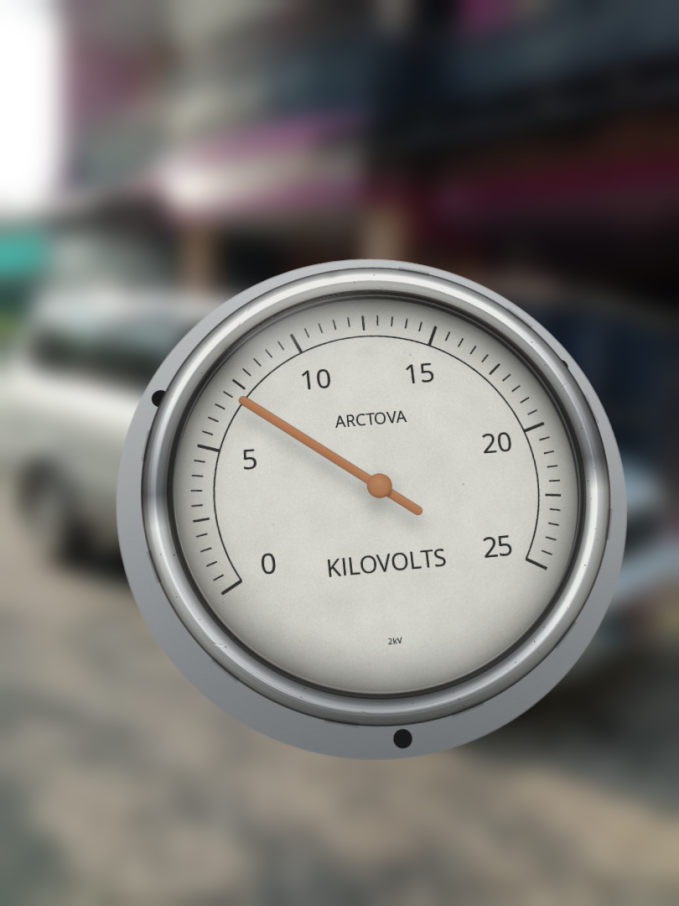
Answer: 7kV
